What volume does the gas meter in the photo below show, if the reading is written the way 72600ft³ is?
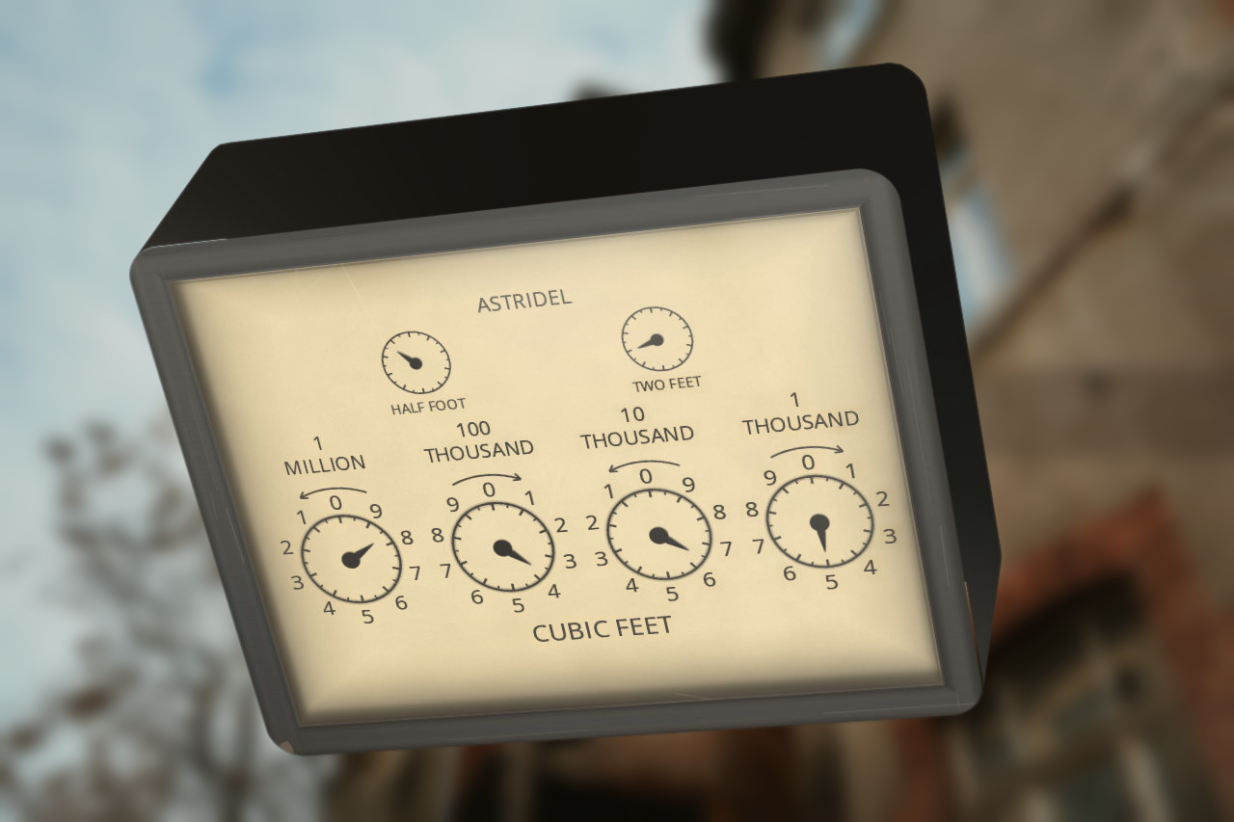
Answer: 836500ft³
